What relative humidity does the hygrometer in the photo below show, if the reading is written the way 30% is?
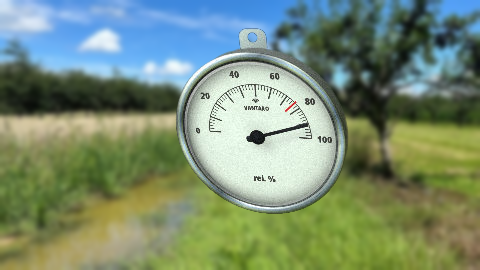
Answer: 90%
